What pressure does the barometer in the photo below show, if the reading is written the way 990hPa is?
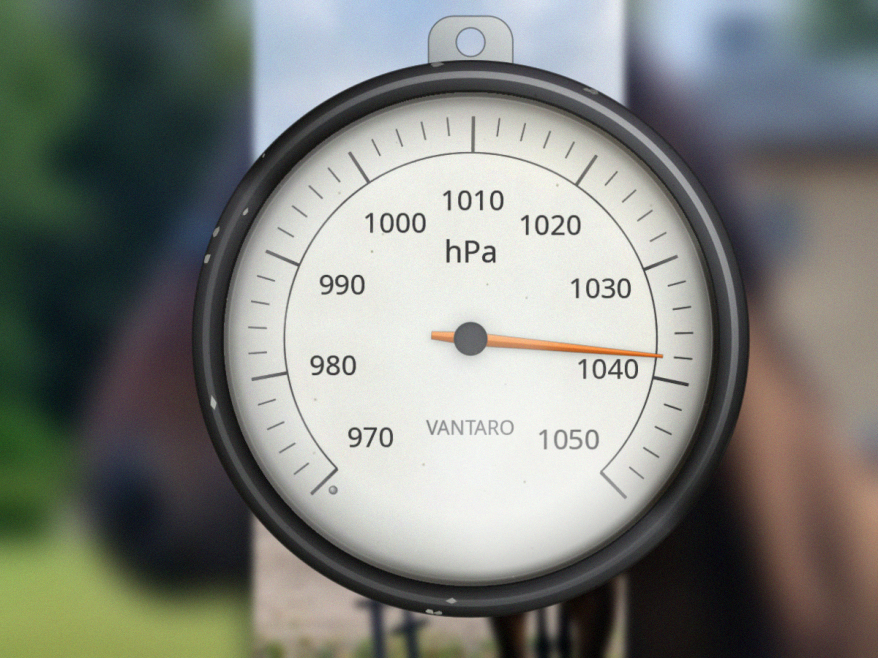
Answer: 1038hPa
